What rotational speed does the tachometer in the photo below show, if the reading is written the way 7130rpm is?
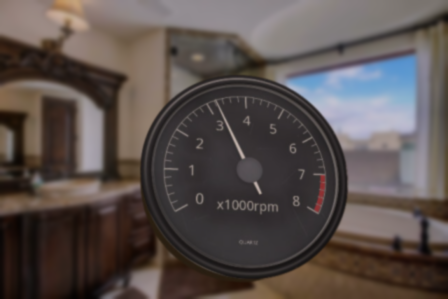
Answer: 3200rpm
